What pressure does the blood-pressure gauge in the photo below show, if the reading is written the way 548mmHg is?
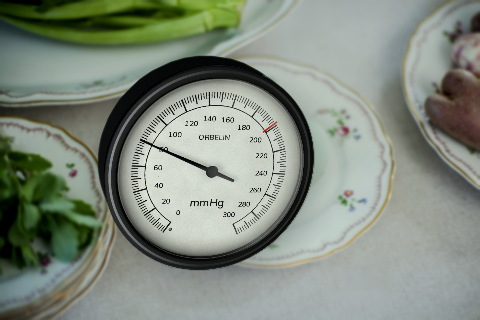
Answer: 80mmHg
